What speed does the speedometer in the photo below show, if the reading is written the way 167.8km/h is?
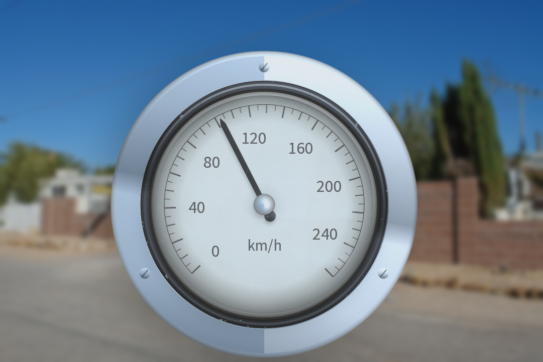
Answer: 102.5km/h
